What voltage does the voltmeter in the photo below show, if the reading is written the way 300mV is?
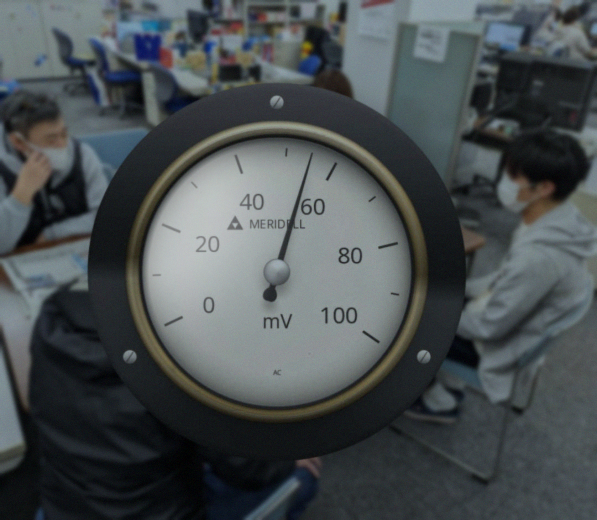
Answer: 55mV
